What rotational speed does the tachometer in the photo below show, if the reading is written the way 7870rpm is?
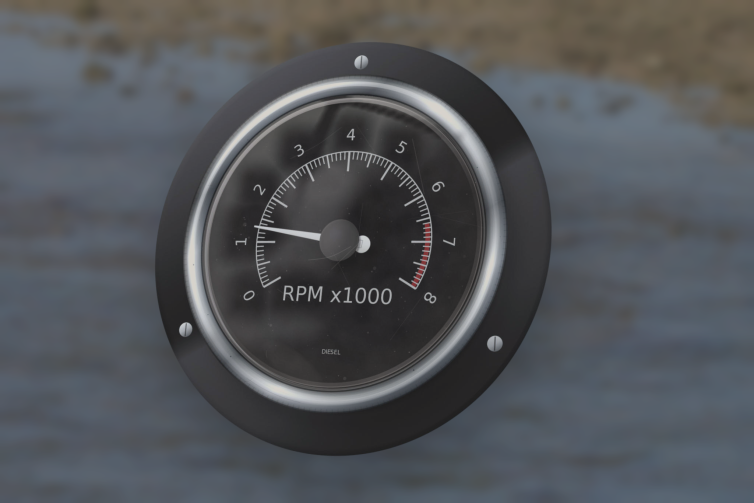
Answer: 1300rpm
